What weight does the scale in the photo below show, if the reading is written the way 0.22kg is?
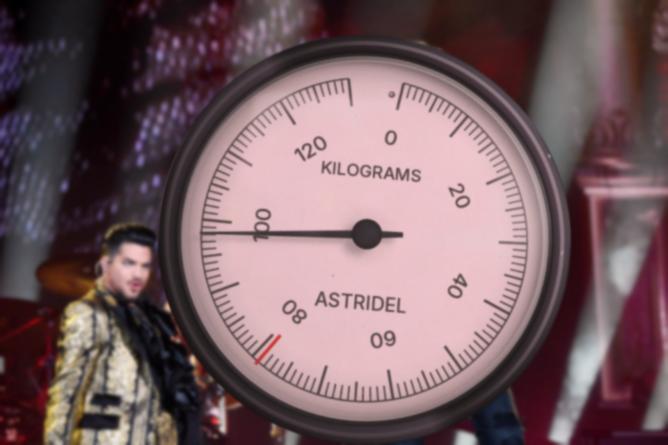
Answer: 98kg
